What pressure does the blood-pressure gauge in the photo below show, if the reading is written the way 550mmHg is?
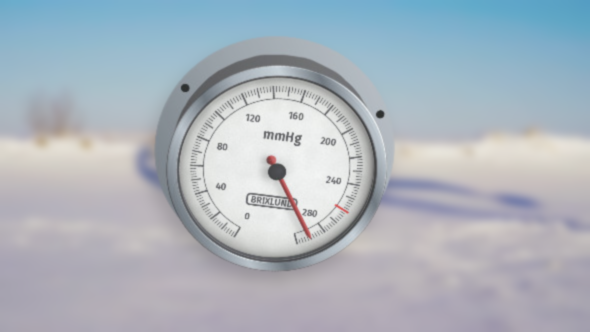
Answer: 290mmHg
